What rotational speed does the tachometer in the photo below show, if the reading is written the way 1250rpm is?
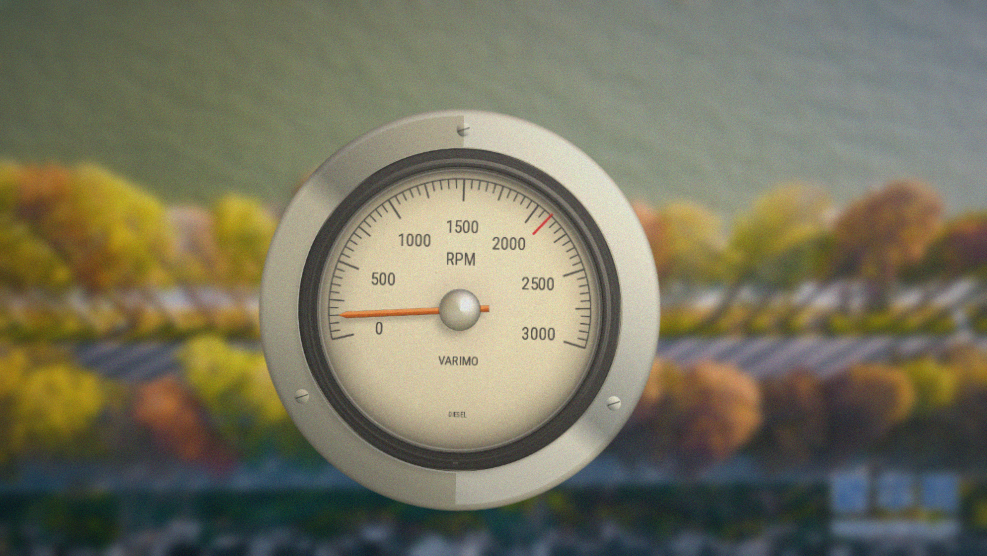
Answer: 150rpm
